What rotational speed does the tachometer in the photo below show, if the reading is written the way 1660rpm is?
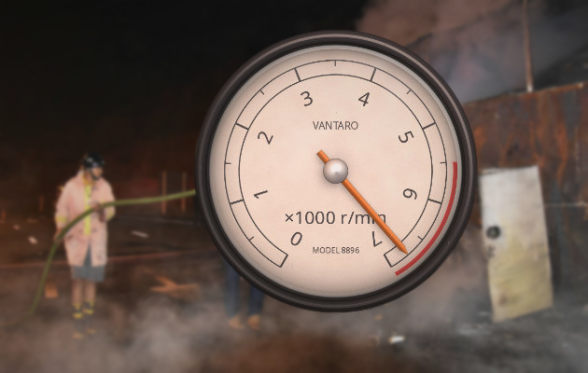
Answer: 6750rpm
